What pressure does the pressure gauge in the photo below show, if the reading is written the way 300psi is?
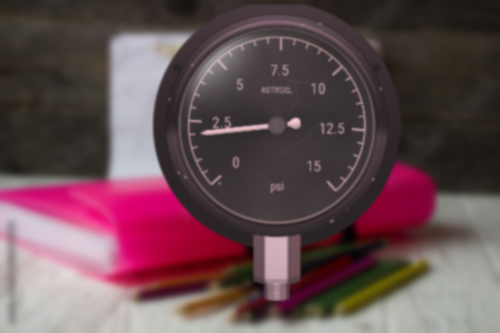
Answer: 2psi
